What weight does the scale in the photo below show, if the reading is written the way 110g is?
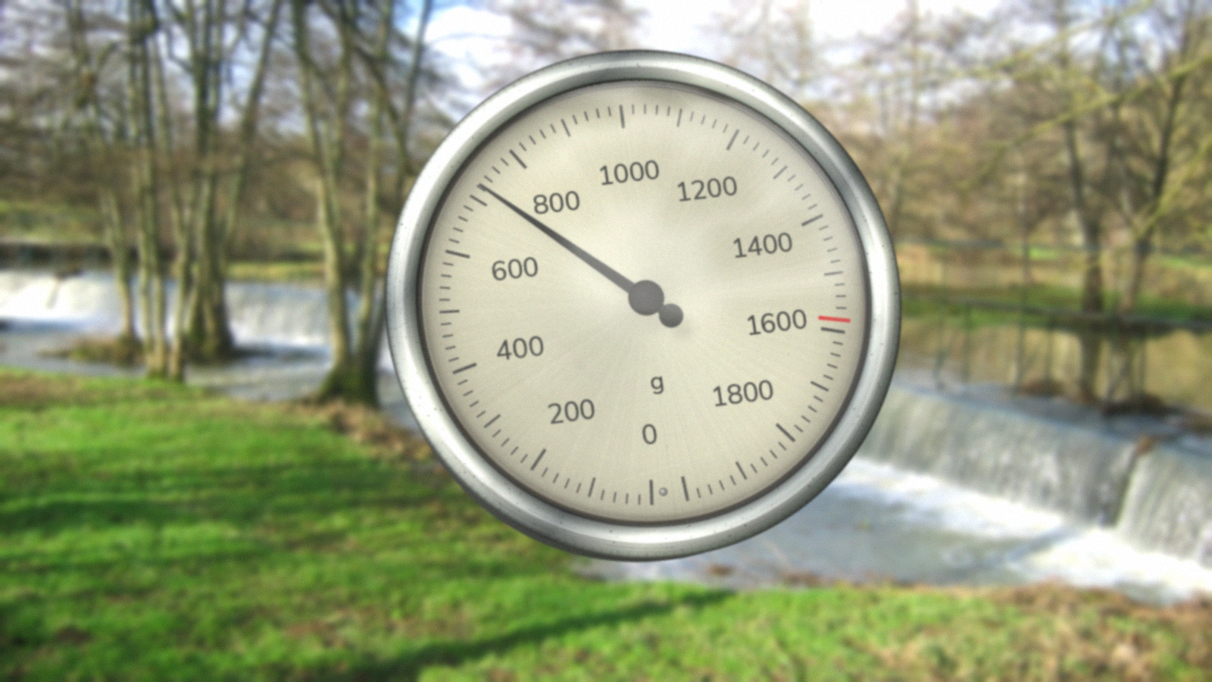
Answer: 720g
